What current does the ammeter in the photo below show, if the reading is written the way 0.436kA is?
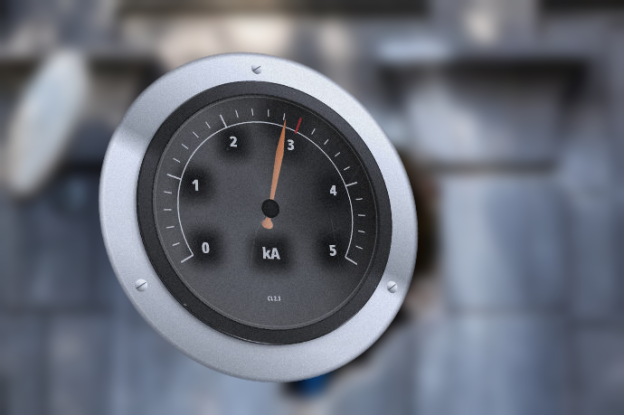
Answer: 2.8kA
